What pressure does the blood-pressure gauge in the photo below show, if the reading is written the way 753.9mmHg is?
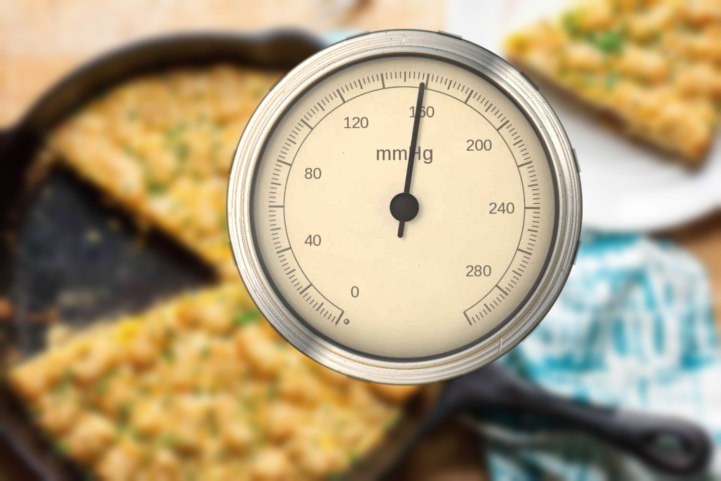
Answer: 158mmHg
